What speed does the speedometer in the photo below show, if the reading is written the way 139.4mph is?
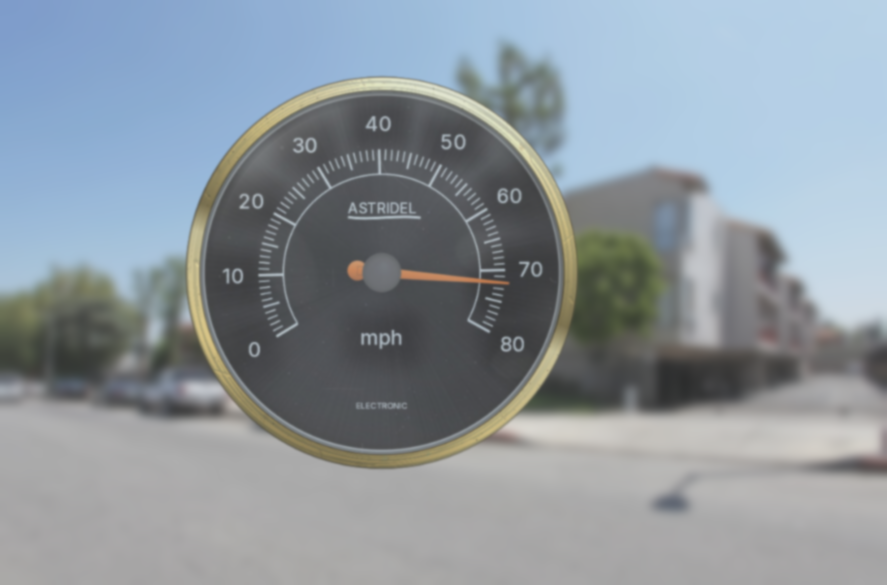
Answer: 72mph
